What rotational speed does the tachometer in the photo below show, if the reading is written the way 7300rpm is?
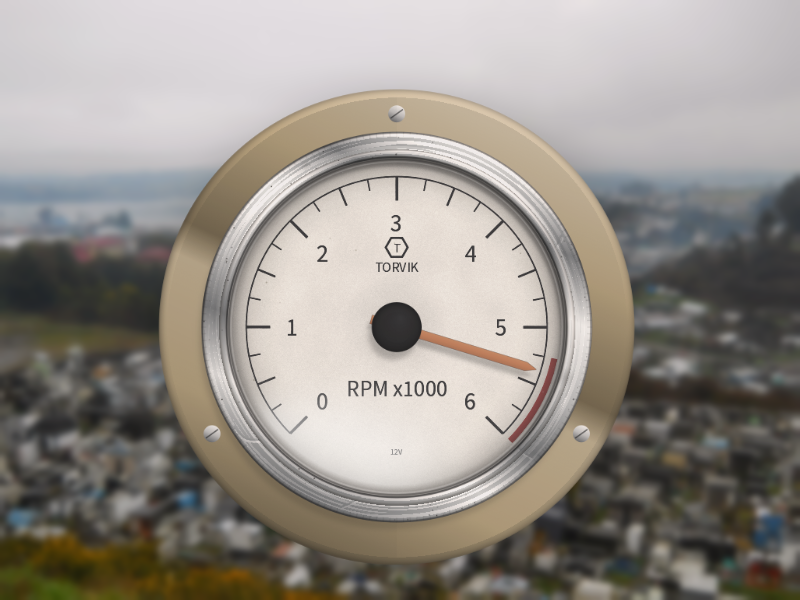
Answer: 5375rpm
